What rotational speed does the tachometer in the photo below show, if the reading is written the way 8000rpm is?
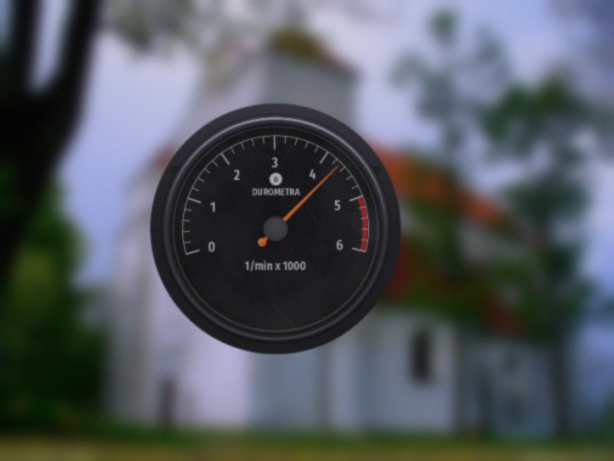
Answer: 4300rpm
